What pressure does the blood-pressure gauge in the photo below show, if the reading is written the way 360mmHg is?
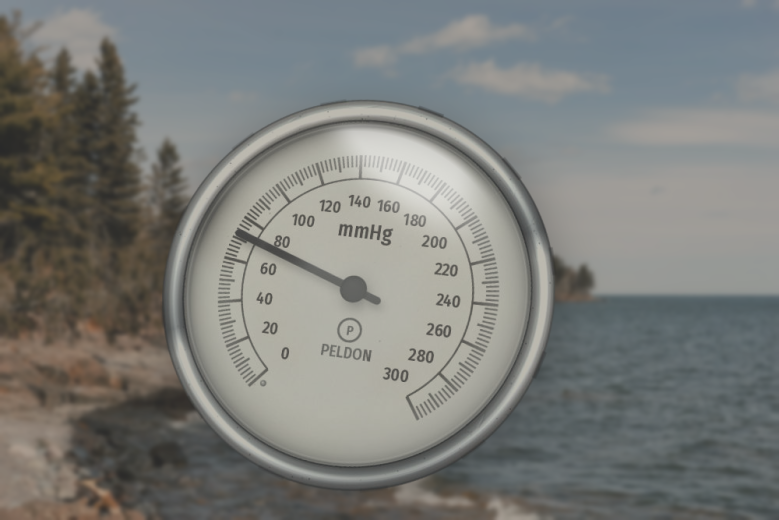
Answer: 72mmHg
